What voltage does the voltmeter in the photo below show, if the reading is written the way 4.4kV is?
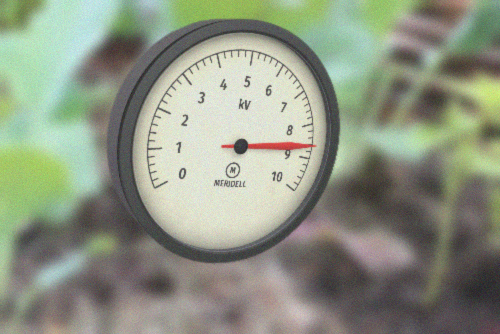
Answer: 8.6kV
